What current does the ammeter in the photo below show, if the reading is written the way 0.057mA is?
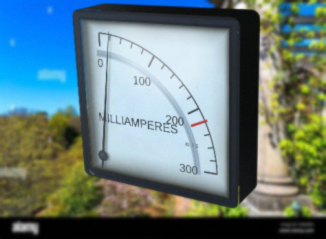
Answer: 20mA
